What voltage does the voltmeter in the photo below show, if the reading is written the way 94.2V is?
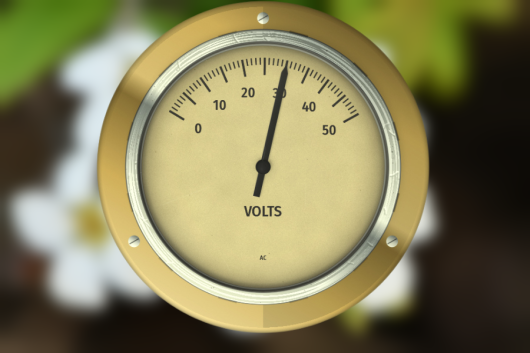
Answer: 30V
